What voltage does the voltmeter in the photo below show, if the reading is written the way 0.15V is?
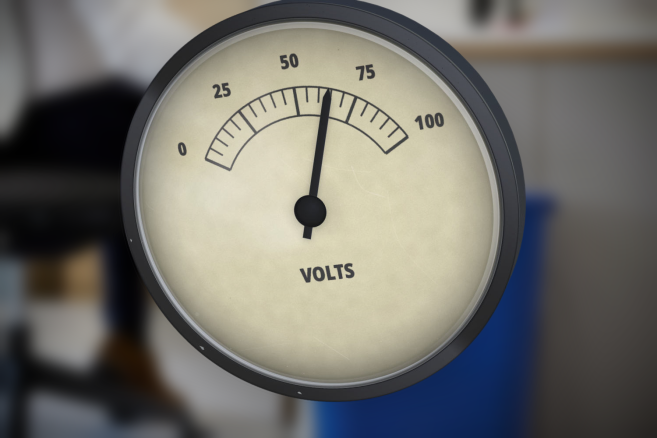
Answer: 65V
